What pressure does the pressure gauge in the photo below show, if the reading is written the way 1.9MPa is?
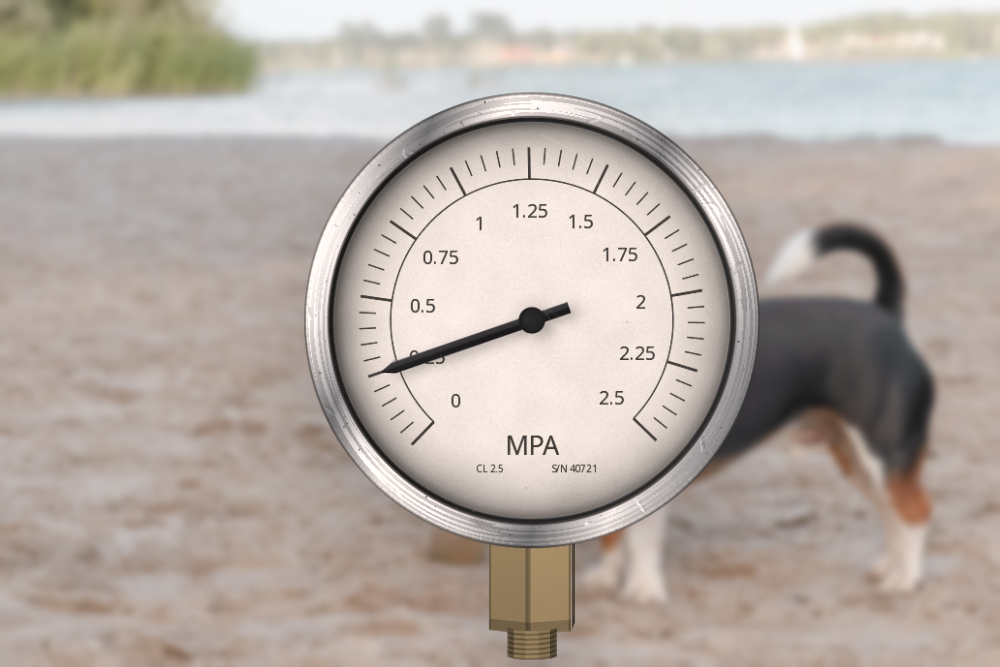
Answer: 0.25MPa
